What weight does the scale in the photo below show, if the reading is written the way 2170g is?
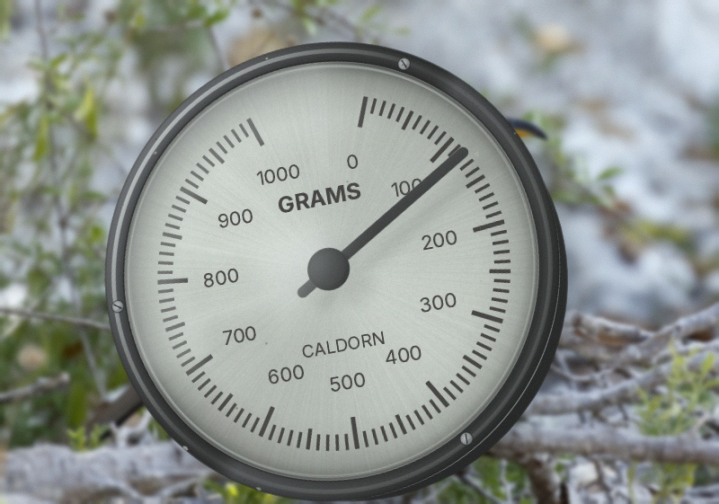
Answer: 120g
